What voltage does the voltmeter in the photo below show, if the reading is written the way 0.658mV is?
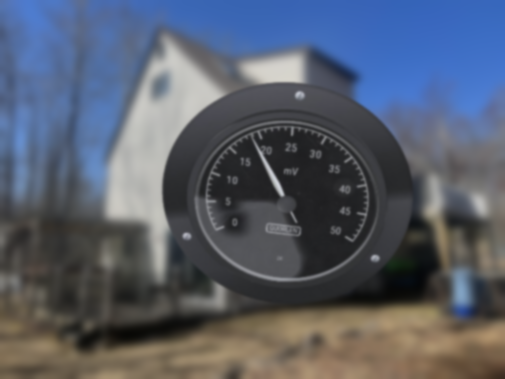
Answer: 19mV
